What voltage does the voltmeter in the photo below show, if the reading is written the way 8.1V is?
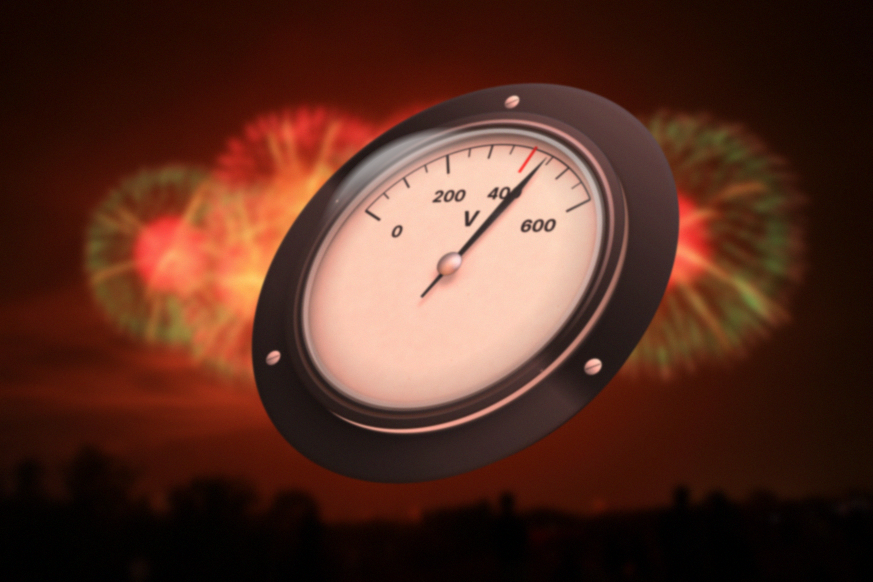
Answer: 450V
